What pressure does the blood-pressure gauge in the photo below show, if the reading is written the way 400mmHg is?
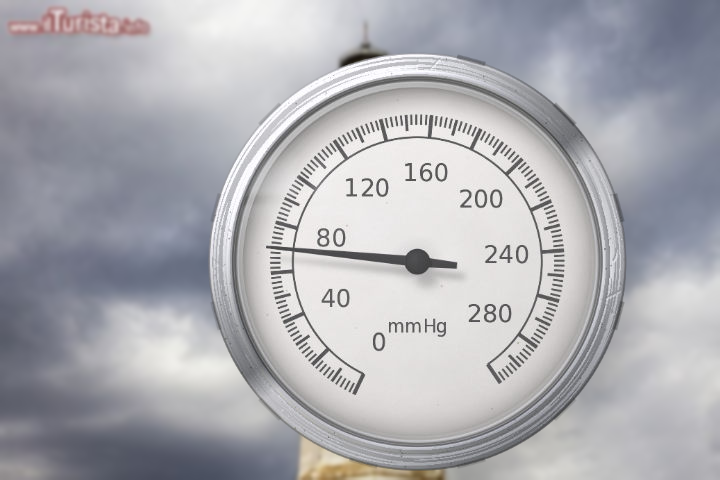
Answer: 70mmHg
